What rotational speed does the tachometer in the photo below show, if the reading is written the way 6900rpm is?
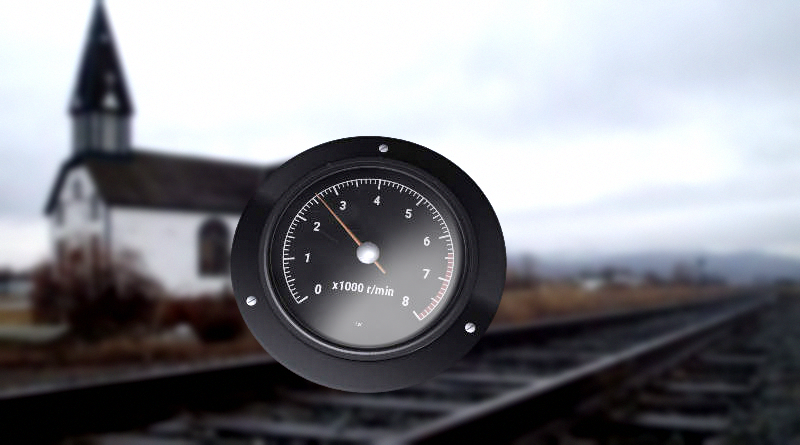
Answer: 2600rpm
